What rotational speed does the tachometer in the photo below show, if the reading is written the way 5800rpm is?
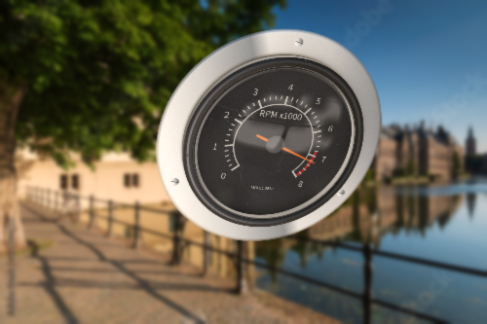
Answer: 7200rpm
